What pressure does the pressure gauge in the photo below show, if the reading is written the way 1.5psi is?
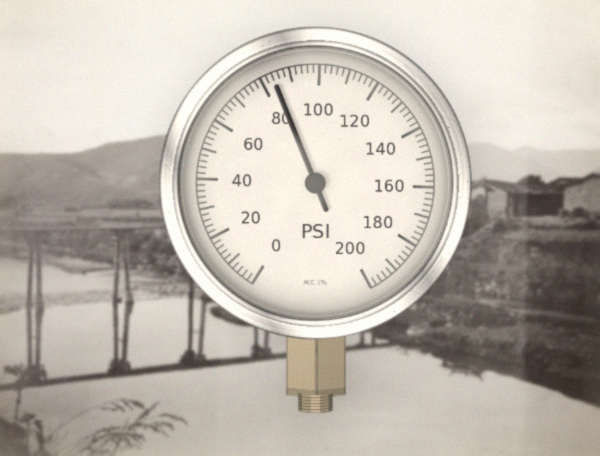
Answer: 84psi
